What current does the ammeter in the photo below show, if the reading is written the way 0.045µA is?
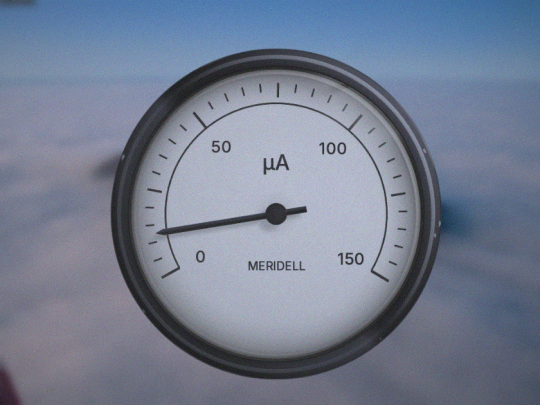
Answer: 12.5µA
